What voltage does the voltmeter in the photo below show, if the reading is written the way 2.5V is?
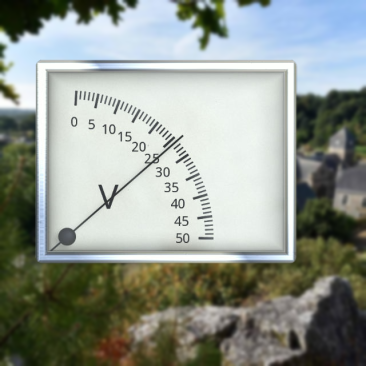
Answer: 26V
